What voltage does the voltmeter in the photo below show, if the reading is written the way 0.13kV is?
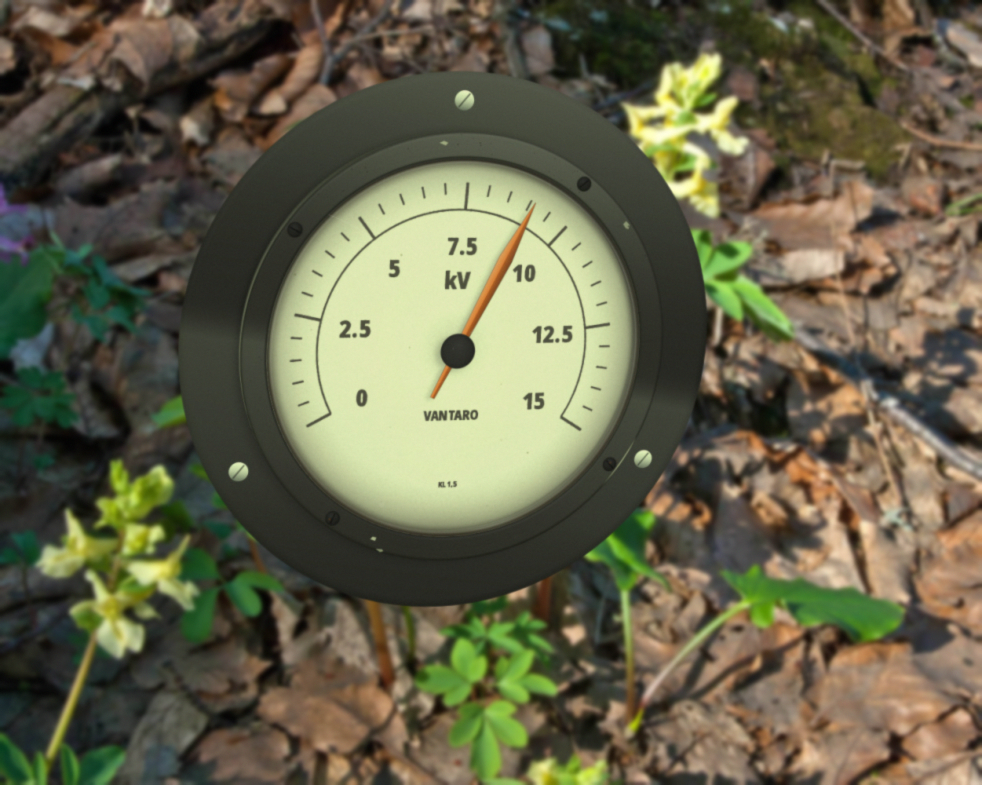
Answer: 9kV
